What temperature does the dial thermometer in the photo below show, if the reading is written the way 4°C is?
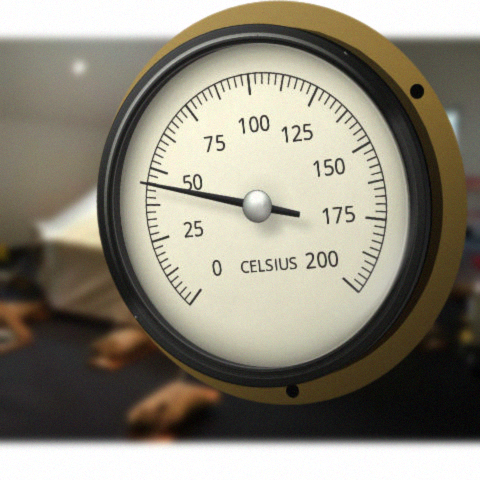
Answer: 45°C
